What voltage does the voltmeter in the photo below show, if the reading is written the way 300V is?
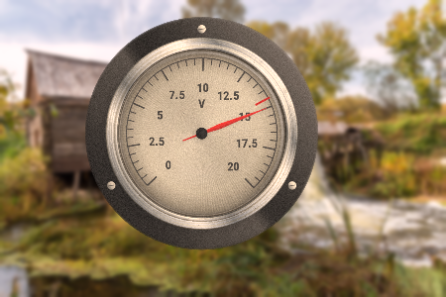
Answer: 15V
